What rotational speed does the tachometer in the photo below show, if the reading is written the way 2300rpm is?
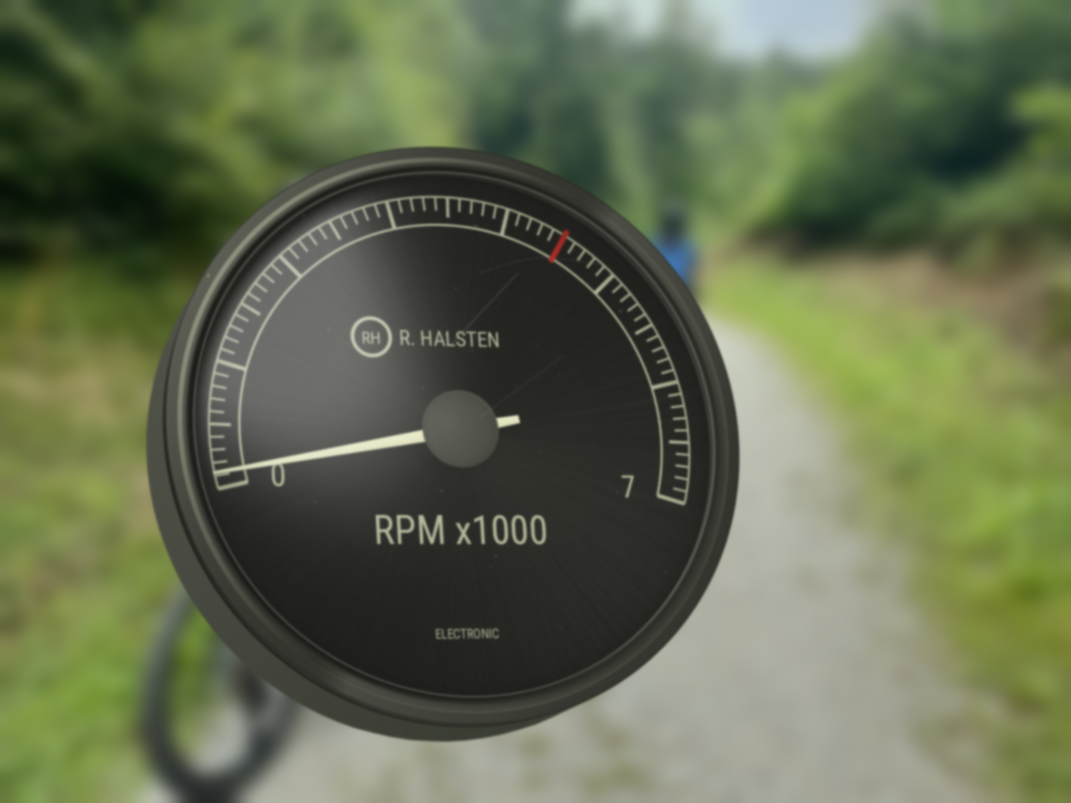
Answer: 100rpm
